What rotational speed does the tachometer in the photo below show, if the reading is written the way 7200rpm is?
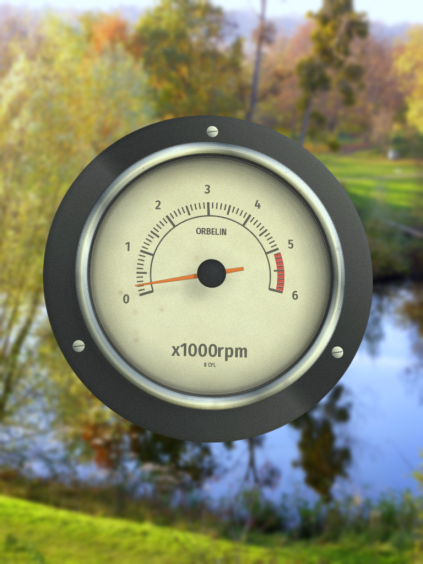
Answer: 200rpm
